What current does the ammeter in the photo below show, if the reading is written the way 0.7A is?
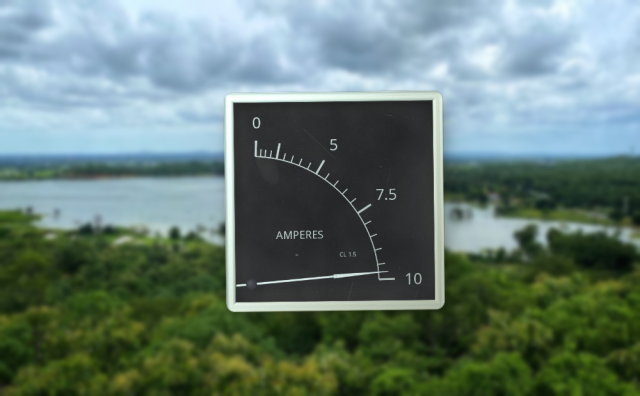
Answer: 9.75A
